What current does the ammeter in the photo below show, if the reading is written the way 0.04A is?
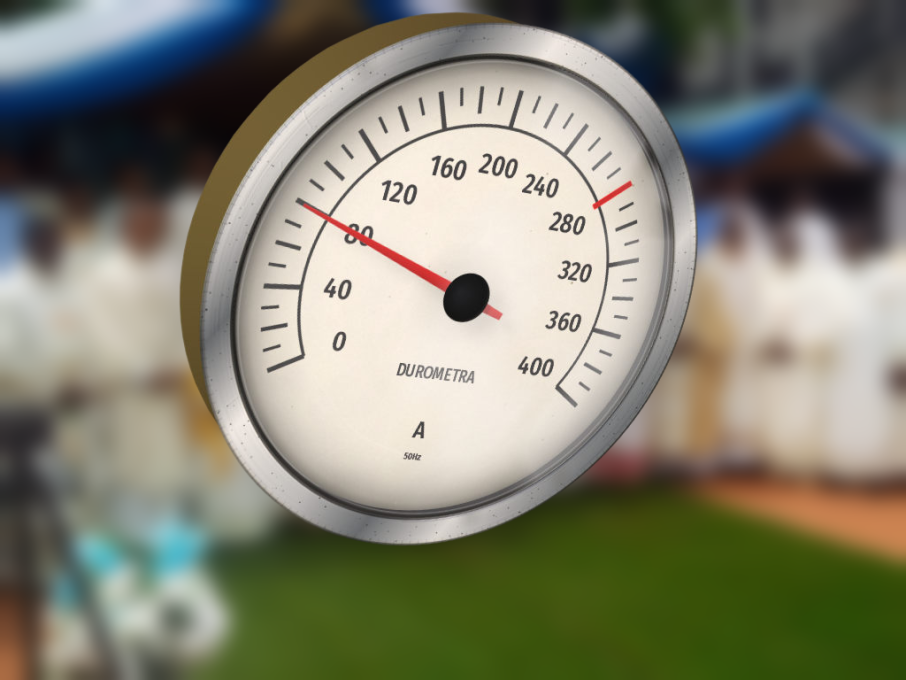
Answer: 80A
